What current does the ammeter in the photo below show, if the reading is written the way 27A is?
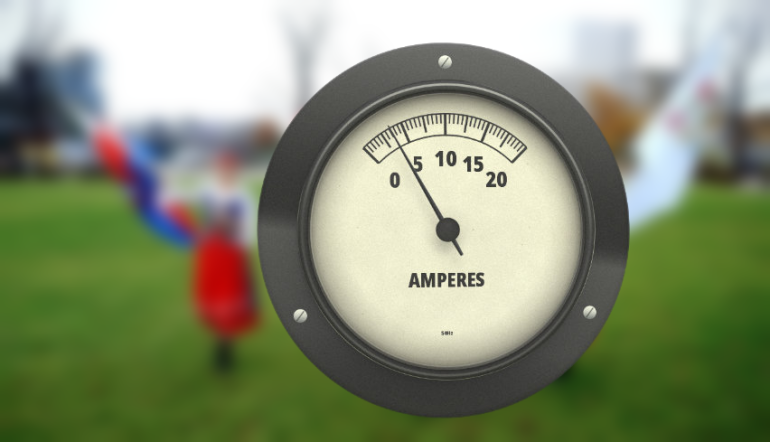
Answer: 3.5A
